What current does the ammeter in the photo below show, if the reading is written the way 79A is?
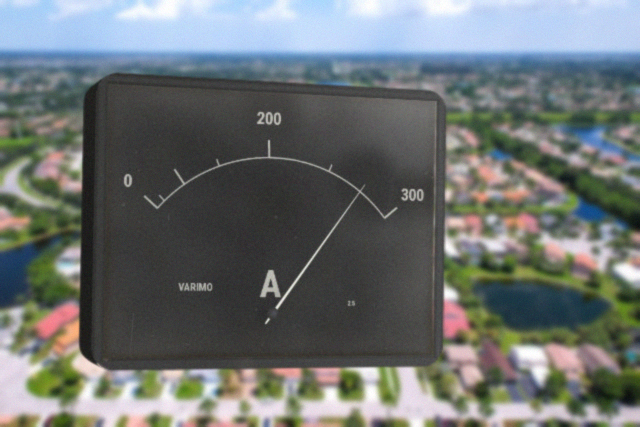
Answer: 275A
